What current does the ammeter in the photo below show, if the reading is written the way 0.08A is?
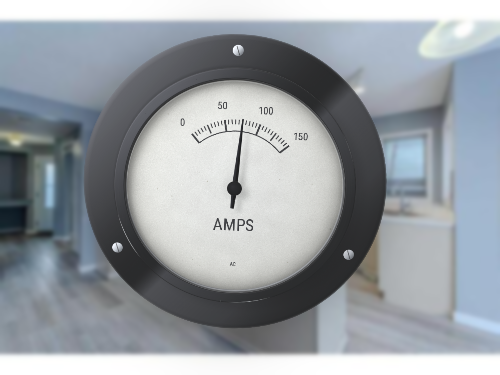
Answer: 75A
